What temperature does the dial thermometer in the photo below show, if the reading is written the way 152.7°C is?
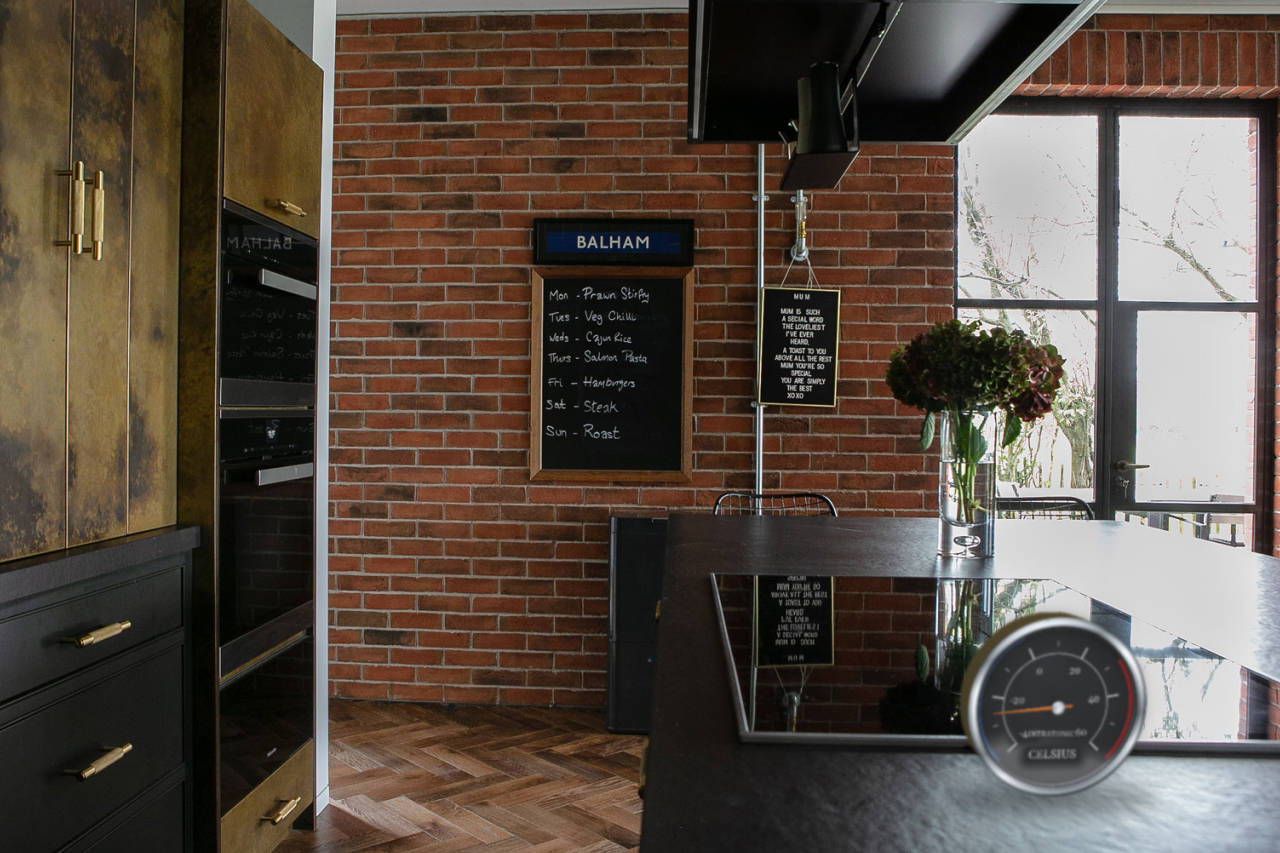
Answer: -25°C
